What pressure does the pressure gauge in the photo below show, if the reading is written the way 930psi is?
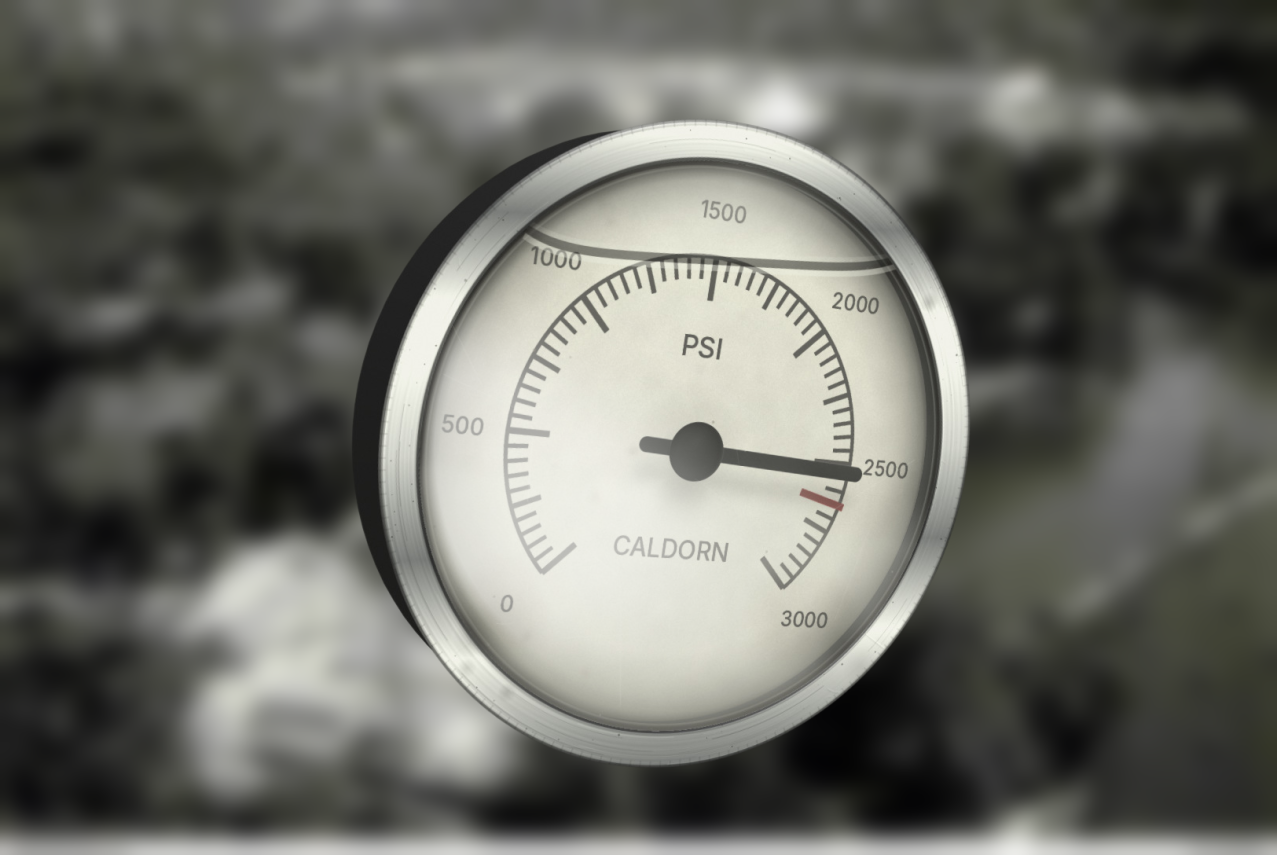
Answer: 2525psi
